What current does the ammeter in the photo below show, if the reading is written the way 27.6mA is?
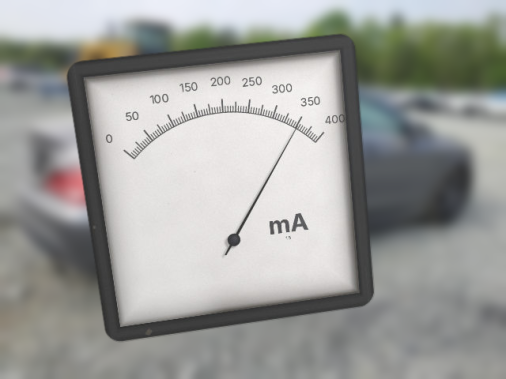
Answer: 350mA
